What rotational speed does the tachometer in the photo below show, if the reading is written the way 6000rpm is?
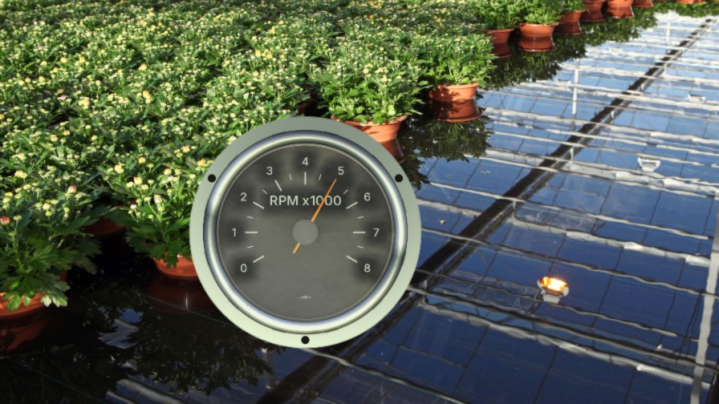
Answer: 5000rpm
